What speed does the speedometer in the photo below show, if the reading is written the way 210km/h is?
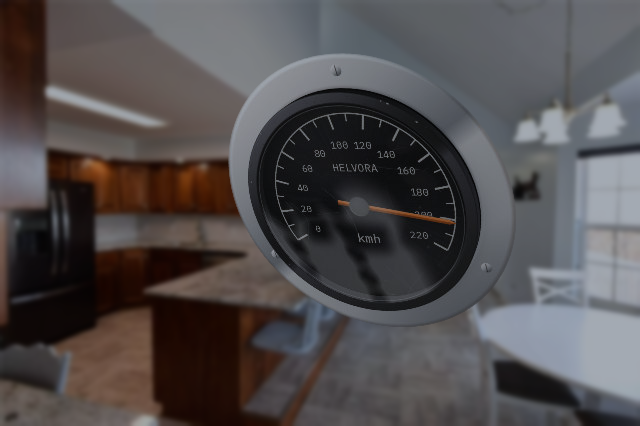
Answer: 200km/h
